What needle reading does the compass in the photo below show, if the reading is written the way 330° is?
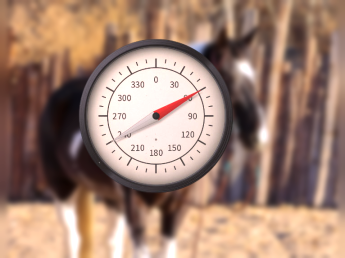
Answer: 60°
